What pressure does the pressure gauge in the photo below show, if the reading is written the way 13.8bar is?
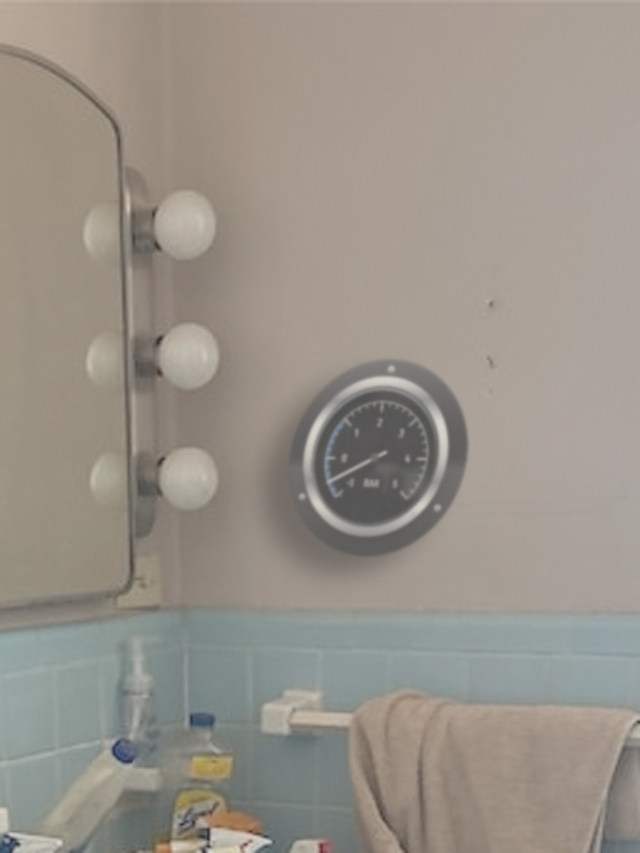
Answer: -0.6bar
